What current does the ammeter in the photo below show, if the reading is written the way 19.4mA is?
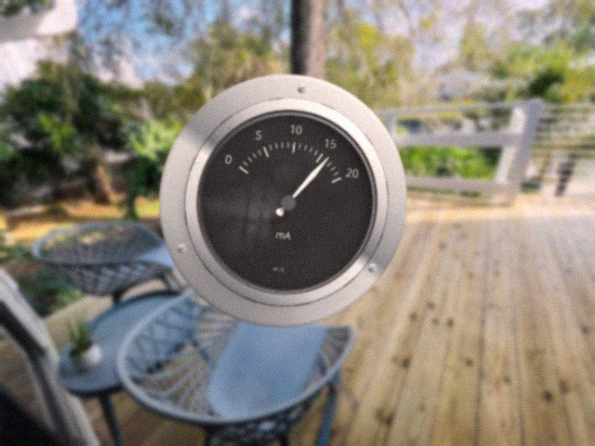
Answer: 16mA
